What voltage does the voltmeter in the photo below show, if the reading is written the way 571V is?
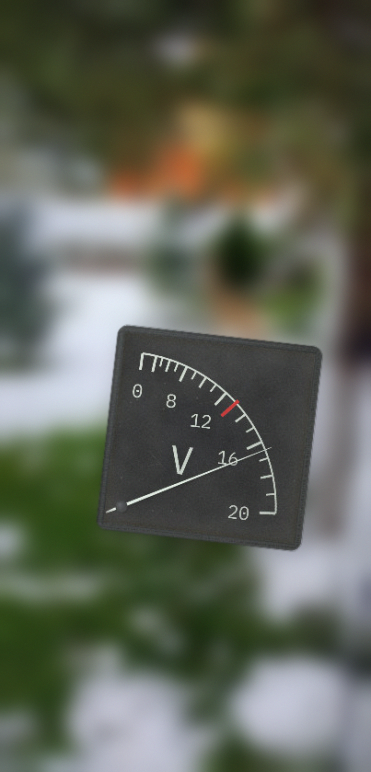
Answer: 16.5V
